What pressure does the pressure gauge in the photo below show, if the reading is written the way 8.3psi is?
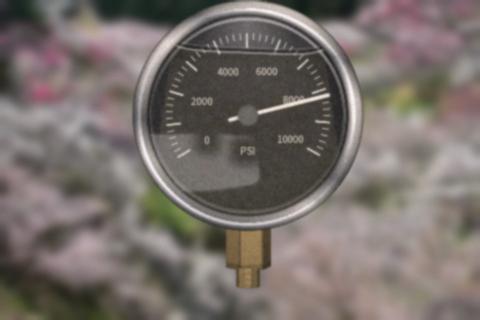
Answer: 8200psi
